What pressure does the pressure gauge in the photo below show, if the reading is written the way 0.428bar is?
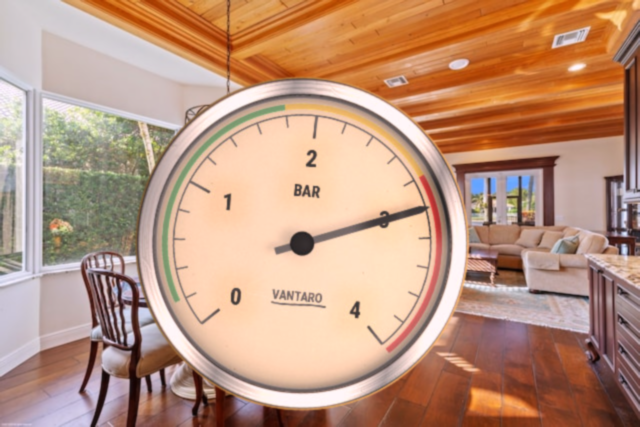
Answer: 3bar
